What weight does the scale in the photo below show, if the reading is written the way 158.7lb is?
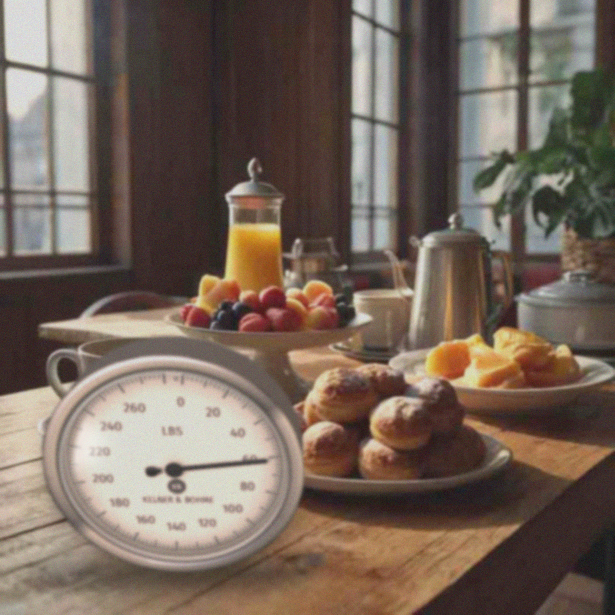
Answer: 60lb
